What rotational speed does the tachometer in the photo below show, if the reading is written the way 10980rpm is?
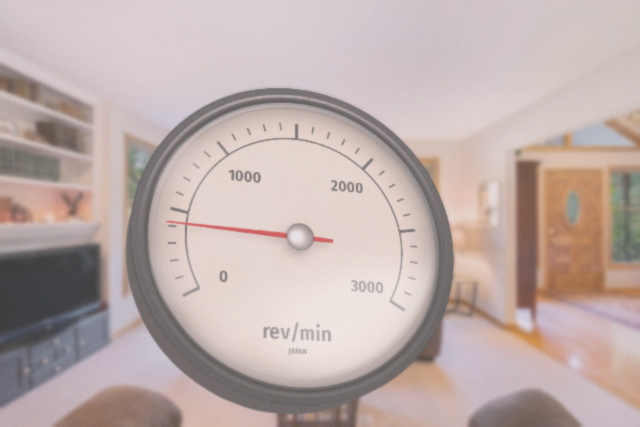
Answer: 400rpm
